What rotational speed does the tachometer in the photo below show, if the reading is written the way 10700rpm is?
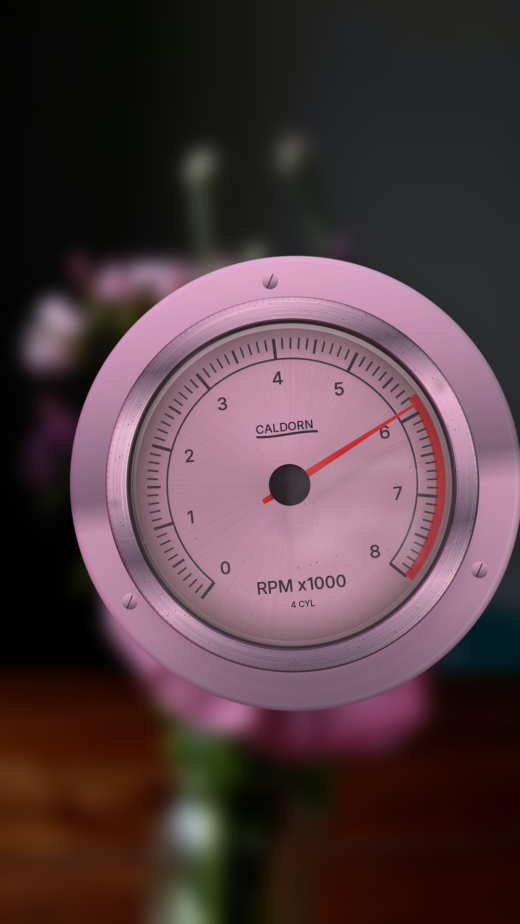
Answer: 5900rpm
